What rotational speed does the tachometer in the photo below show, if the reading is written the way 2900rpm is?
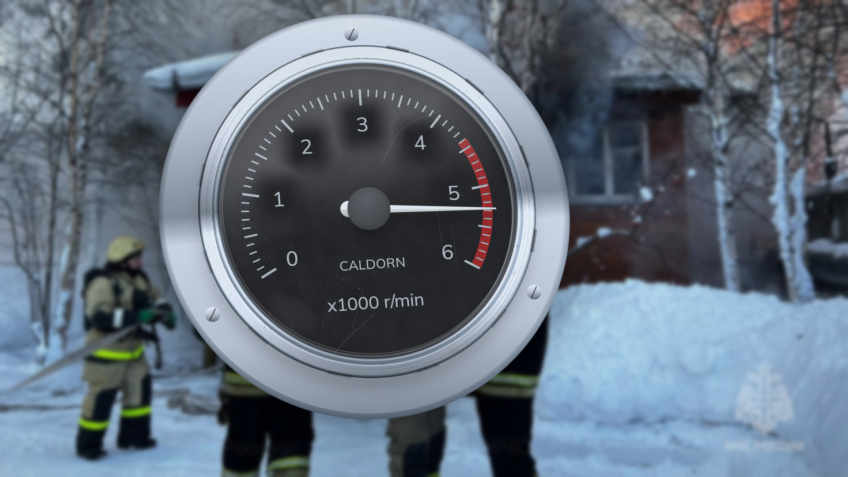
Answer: 5300rpm
